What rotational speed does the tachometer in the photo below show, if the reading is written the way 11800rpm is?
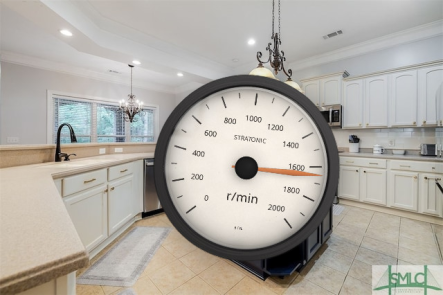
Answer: 1650rpm
